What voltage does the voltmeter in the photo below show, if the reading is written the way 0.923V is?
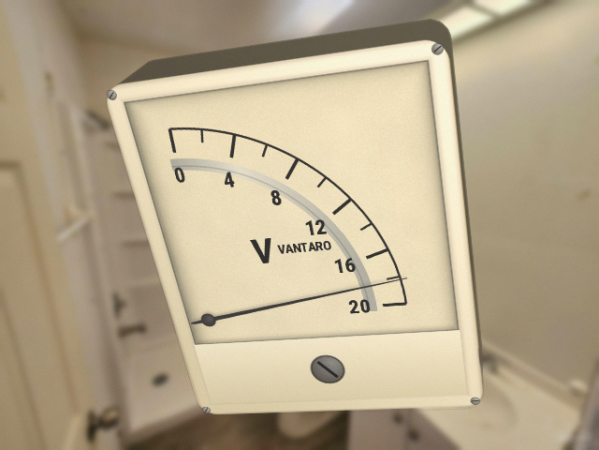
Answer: 18V
